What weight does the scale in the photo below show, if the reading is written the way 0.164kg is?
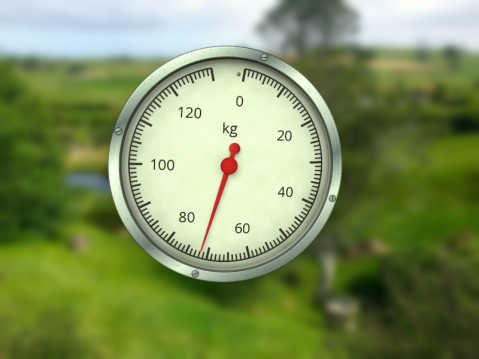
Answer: 72kg
